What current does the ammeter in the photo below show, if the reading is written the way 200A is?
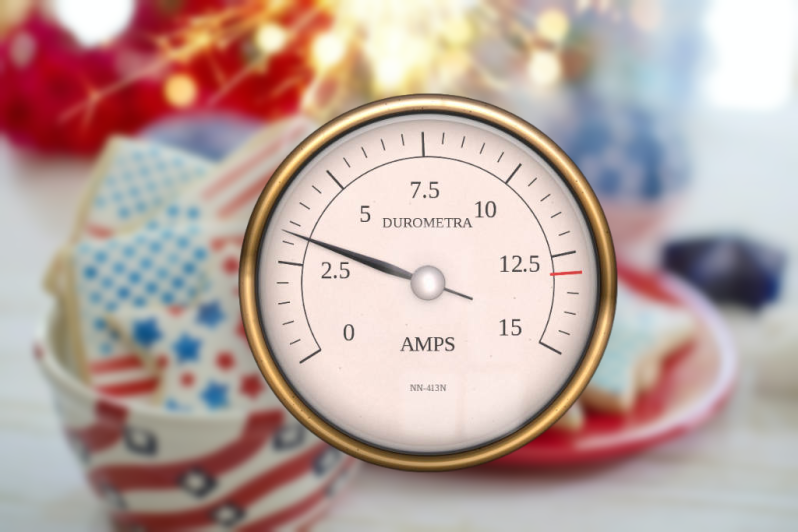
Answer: 3.25A
